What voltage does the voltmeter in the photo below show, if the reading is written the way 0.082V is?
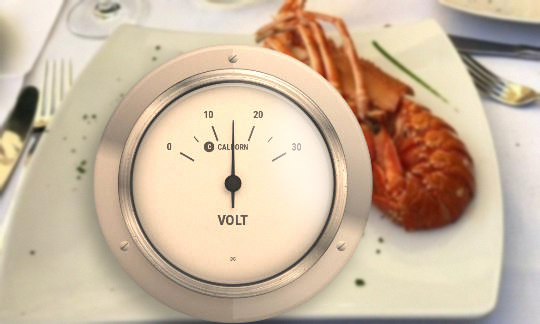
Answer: 15V
